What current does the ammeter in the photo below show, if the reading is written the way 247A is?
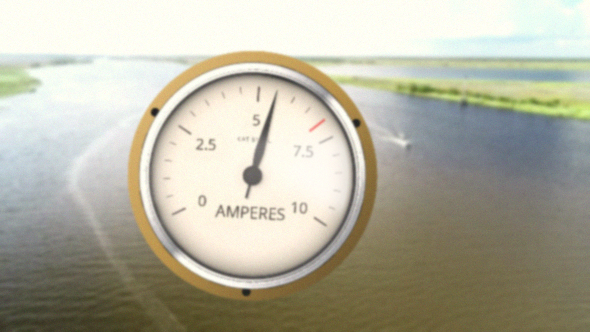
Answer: 5.5A
